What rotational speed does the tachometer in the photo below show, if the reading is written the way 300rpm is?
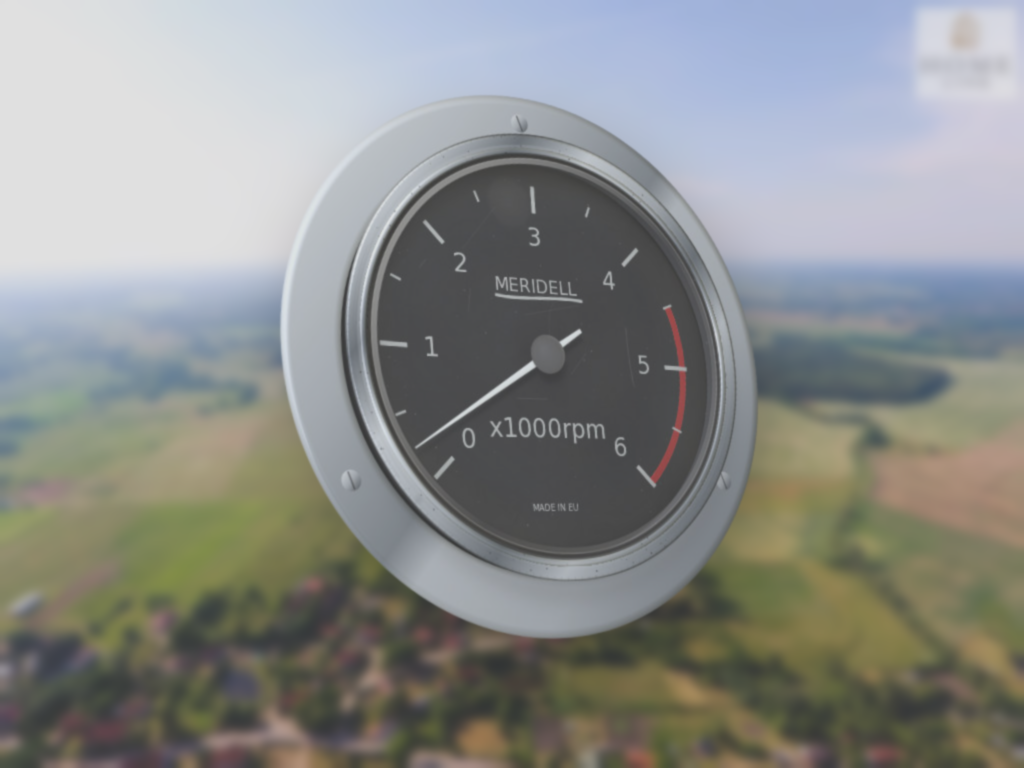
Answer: 250rpm
